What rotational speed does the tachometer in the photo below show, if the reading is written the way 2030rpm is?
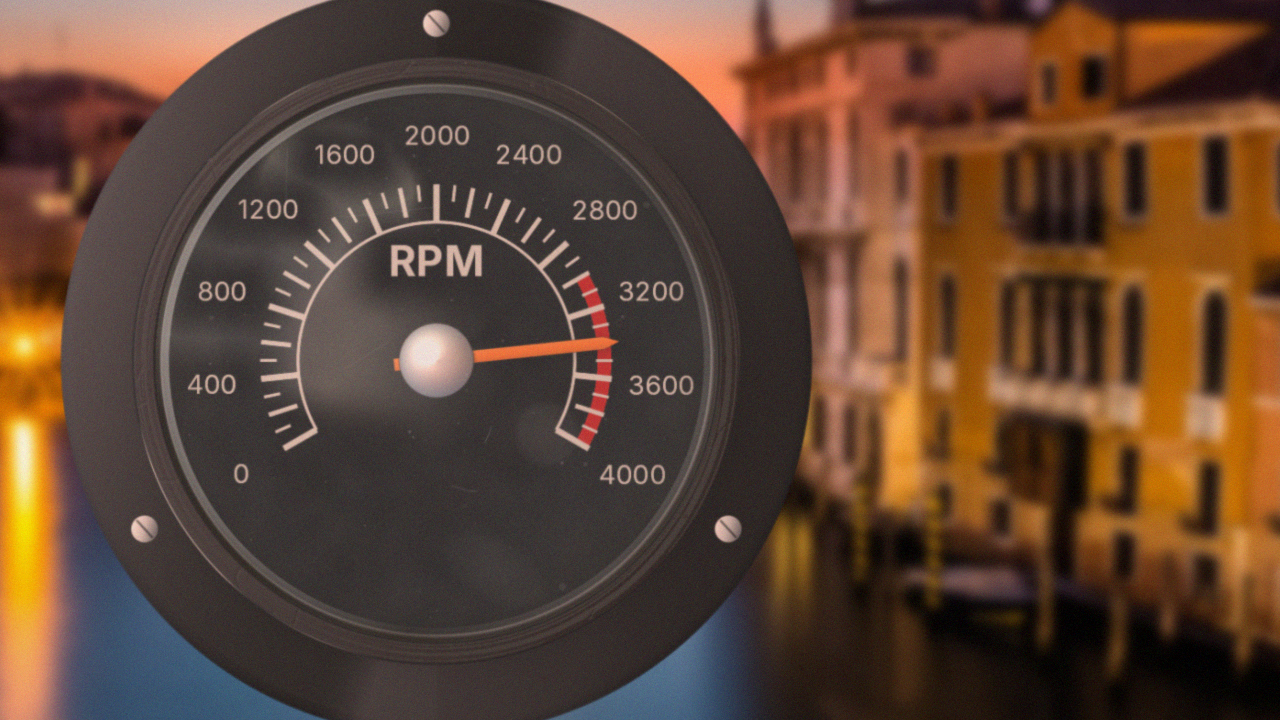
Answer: 3400rpm
